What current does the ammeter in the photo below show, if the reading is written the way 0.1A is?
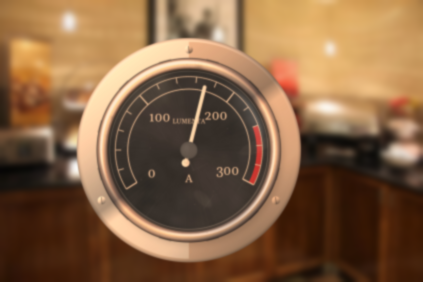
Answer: 170A
